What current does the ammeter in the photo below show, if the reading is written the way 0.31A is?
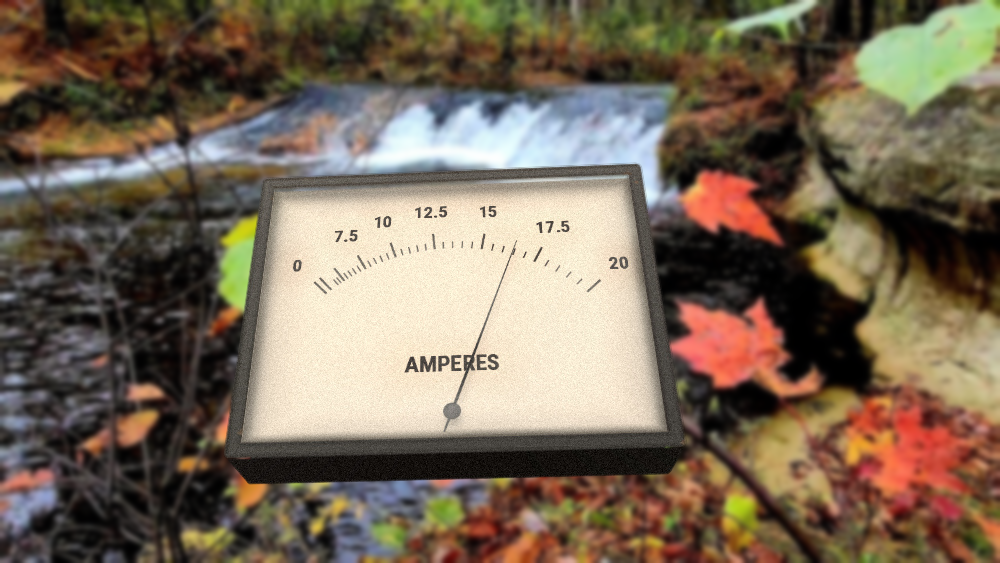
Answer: 16.5A
